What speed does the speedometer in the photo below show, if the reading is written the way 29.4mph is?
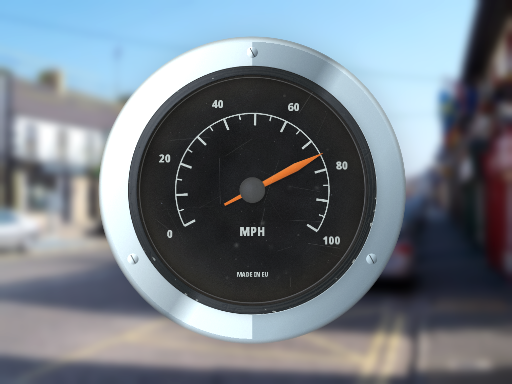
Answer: 75mph
